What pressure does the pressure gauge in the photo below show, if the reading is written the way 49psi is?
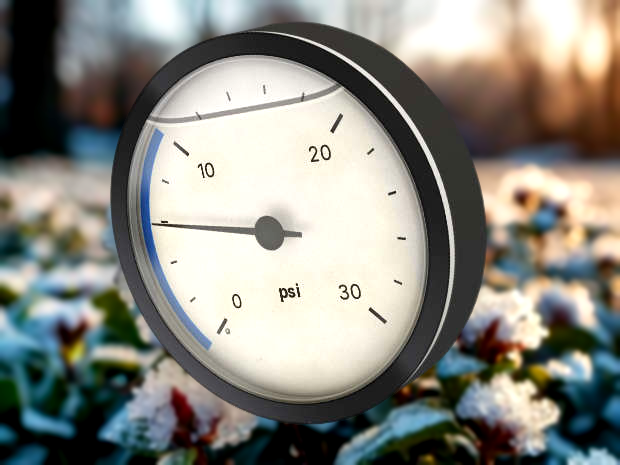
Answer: 6psi
